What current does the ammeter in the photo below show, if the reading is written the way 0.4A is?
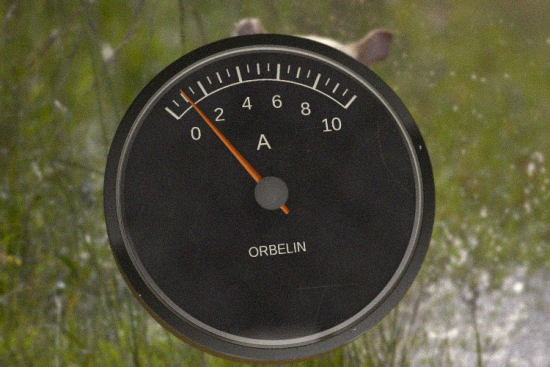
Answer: 1A
